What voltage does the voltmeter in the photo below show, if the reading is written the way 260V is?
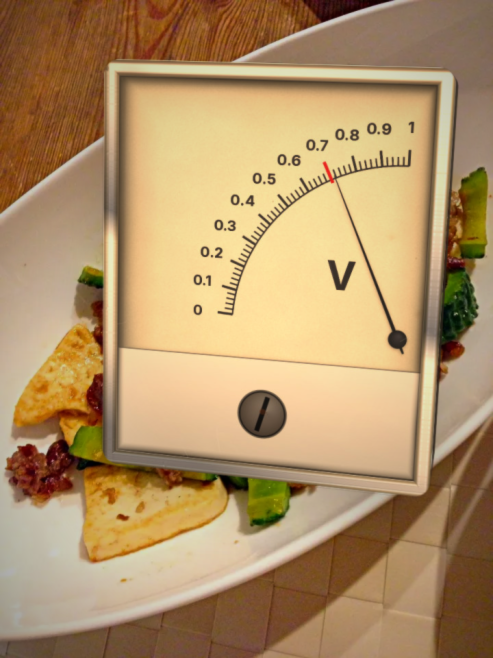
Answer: 0.72V
